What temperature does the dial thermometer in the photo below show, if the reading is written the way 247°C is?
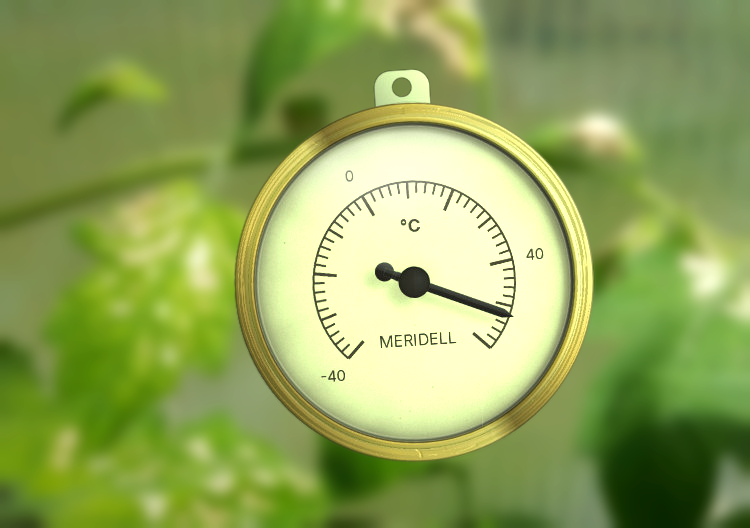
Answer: 52°C
